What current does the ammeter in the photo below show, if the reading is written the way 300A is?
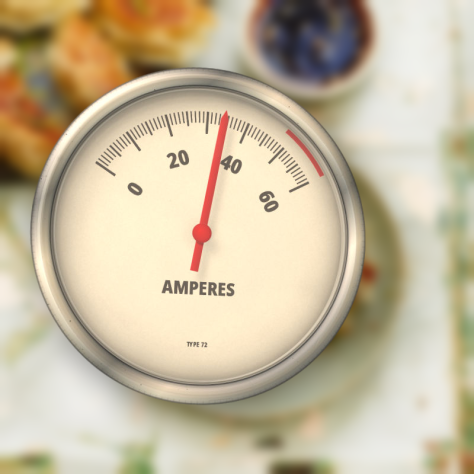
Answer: 34A
